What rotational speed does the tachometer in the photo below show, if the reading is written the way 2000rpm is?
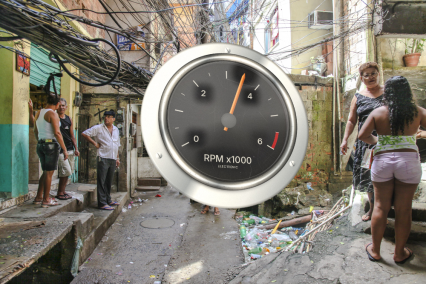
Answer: 3500rpm
